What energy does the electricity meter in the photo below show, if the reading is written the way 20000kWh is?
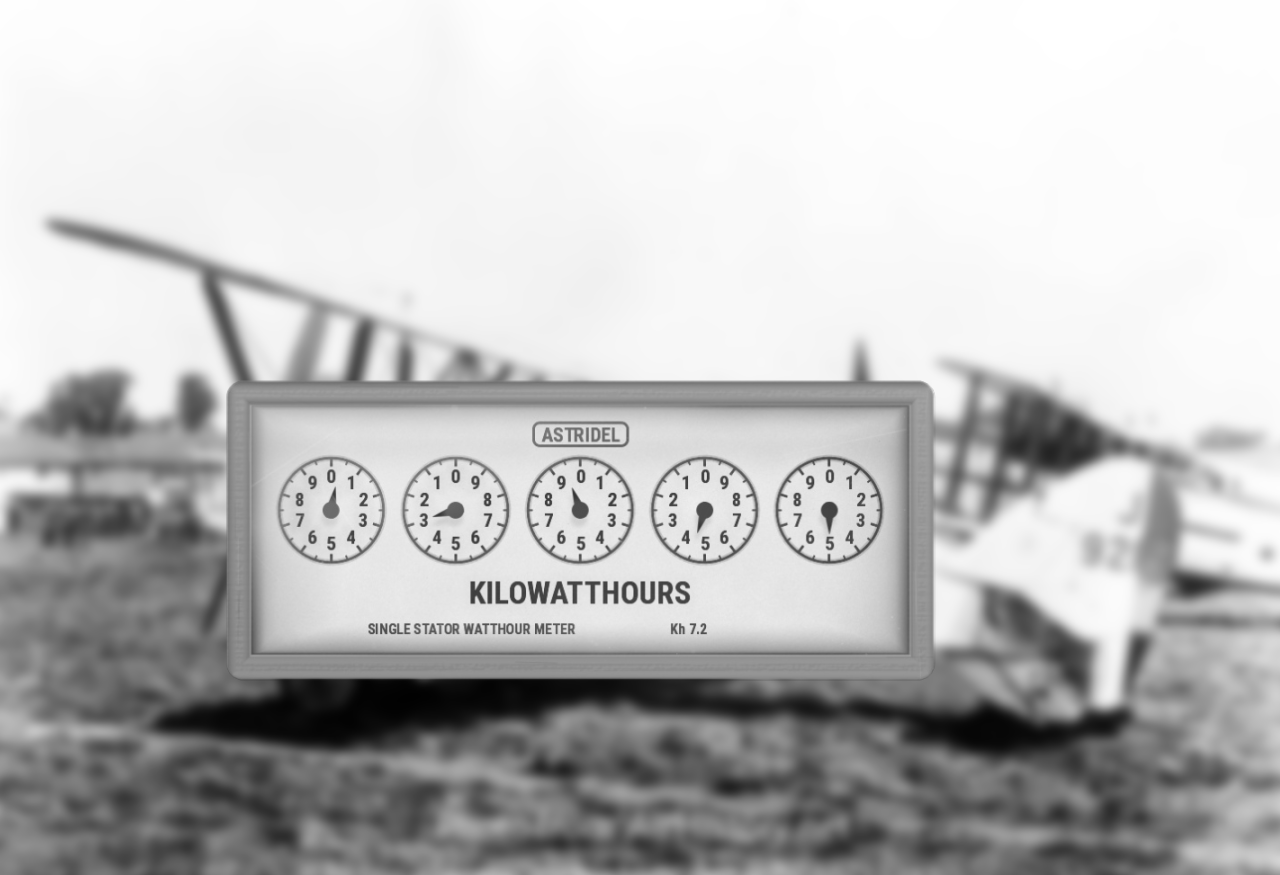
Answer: 2945kWh
